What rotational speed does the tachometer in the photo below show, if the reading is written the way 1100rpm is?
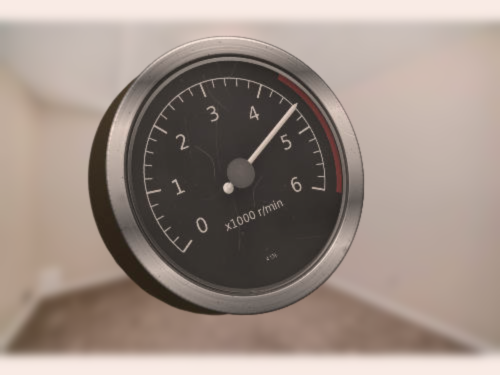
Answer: 4600rpm
